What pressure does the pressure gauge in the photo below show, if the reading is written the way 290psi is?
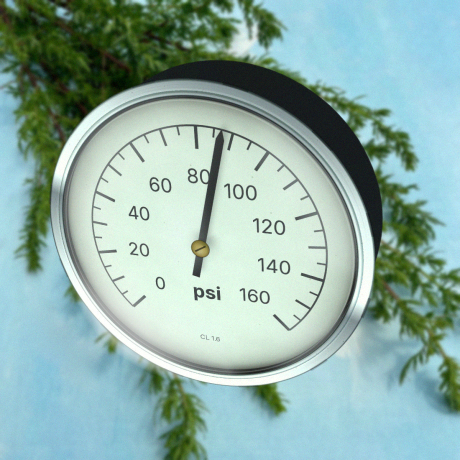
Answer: 87.5psi
